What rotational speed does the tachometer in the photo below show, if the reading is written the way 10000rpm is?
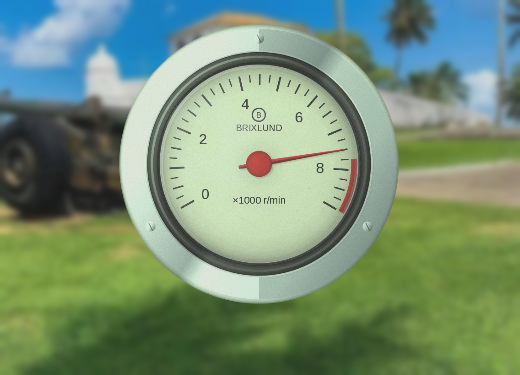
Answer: 7500rpm
